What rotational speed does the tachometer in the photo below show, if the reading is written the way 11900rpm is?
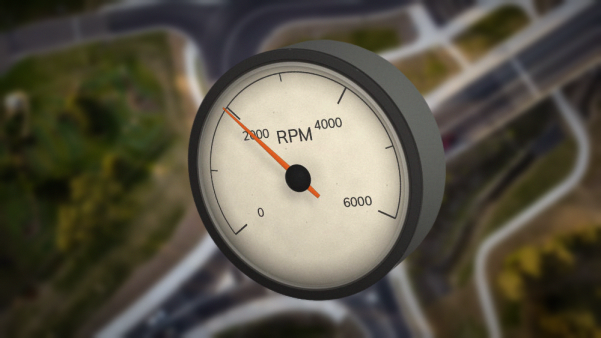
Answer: 2000rpm
